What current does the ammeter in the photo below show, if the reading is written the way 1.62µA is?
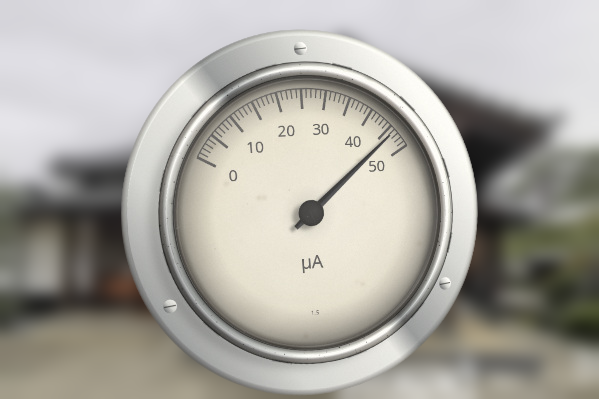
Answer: 46µA
